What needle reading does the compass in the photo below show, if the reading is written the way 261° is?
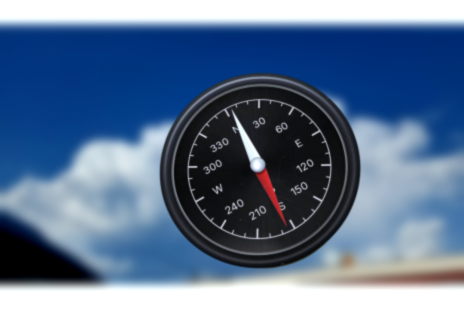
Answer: 185°
